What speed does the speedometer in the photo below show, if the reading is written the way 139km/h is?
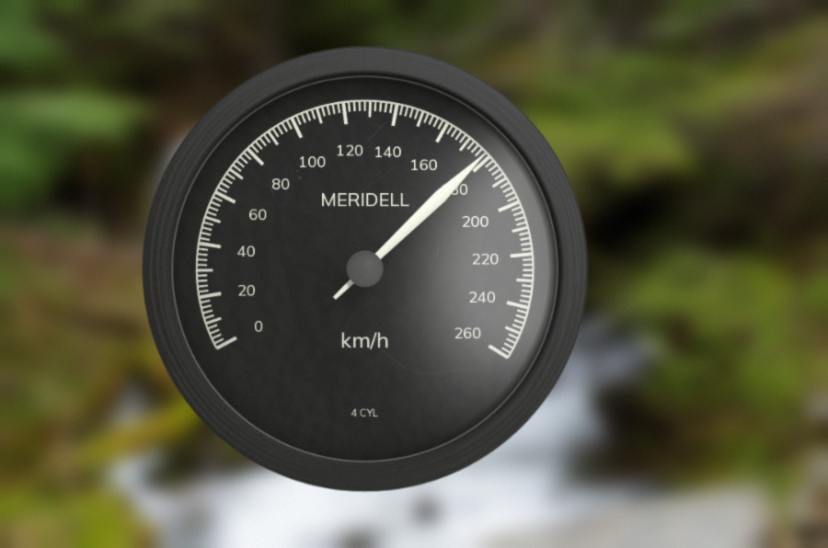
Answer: 178km/h
